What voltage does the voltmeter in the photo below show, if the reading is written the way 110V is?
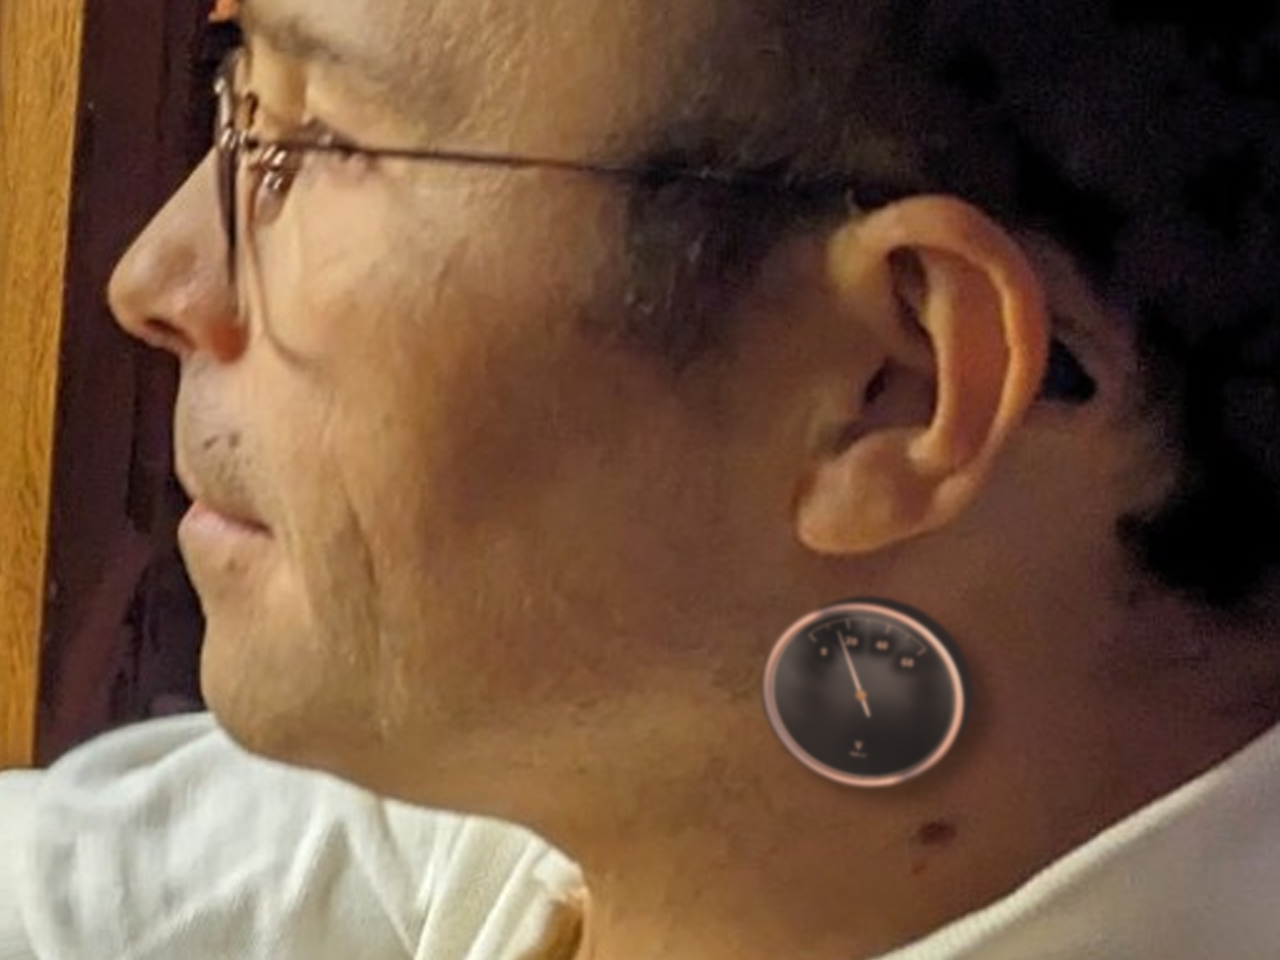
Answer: 15V
